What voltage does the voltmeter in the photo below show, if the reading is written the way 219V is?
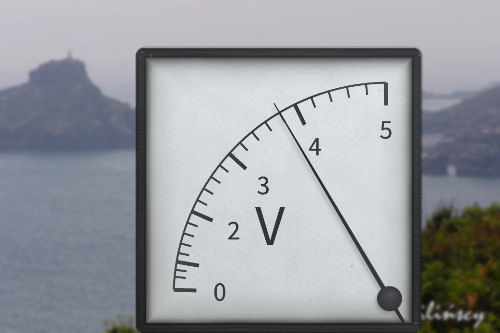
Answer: 3.8V
